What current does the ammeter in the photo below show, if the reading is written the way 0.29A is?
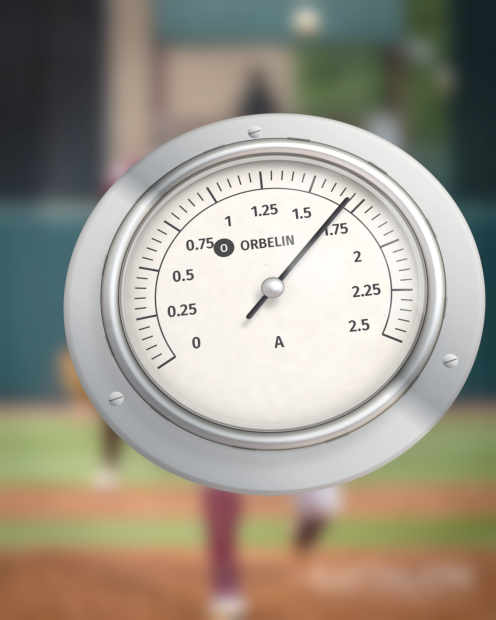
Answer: 1.7A
